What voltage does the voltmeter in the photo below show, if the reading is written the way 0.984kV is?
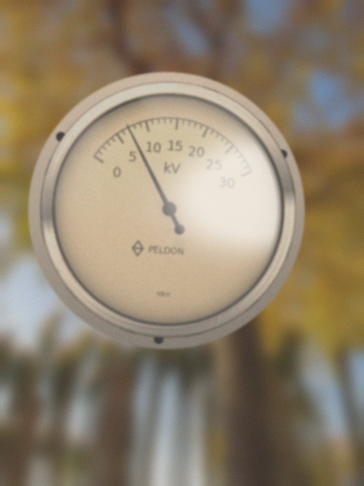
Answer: 7kV
